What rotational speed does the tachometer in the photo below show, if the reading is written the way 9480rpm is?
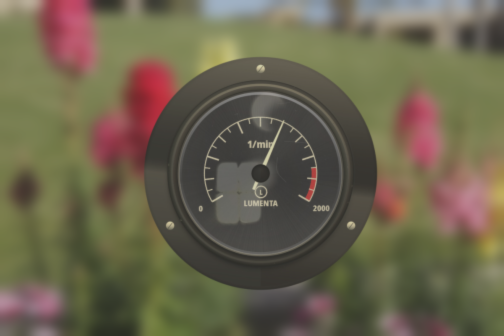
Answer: 1200rpm
